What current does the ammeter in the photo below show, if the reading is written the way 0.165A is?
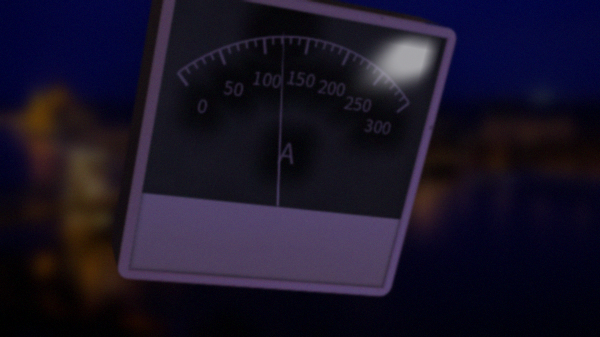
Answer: 120A
